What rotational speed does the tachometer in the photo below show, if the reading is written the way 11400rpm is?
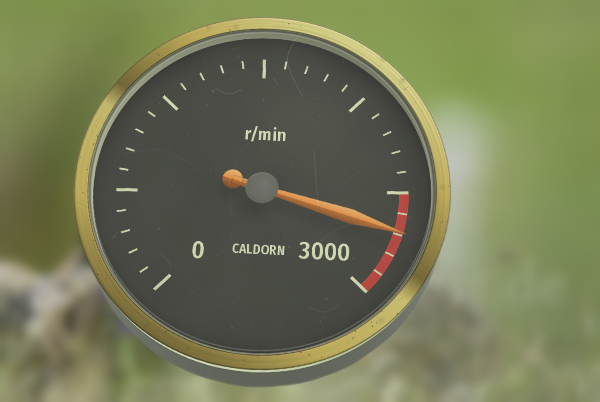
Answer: 2700rpm
